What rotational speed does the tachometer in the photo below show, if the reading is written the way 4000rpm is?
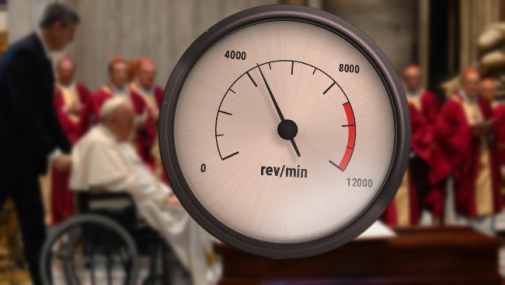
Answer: 4500rpm
